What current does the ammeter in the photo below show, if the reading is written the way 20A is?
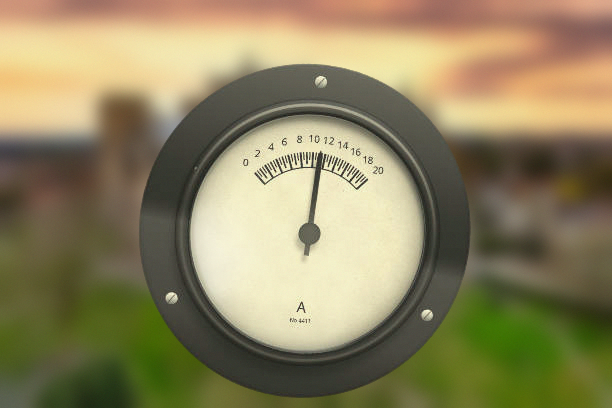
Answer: 11A
